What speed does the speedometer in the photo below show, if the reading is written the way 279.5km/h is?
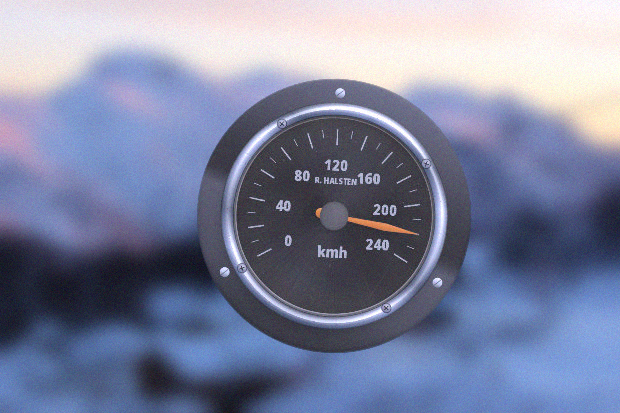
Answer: 220km/h
